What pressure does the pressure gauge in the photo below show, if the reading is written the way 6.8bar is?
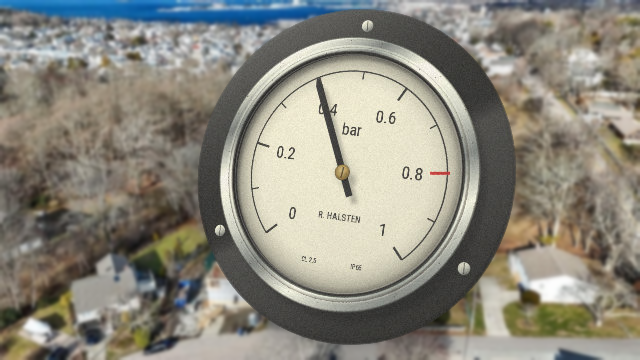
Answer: 0.4bar
